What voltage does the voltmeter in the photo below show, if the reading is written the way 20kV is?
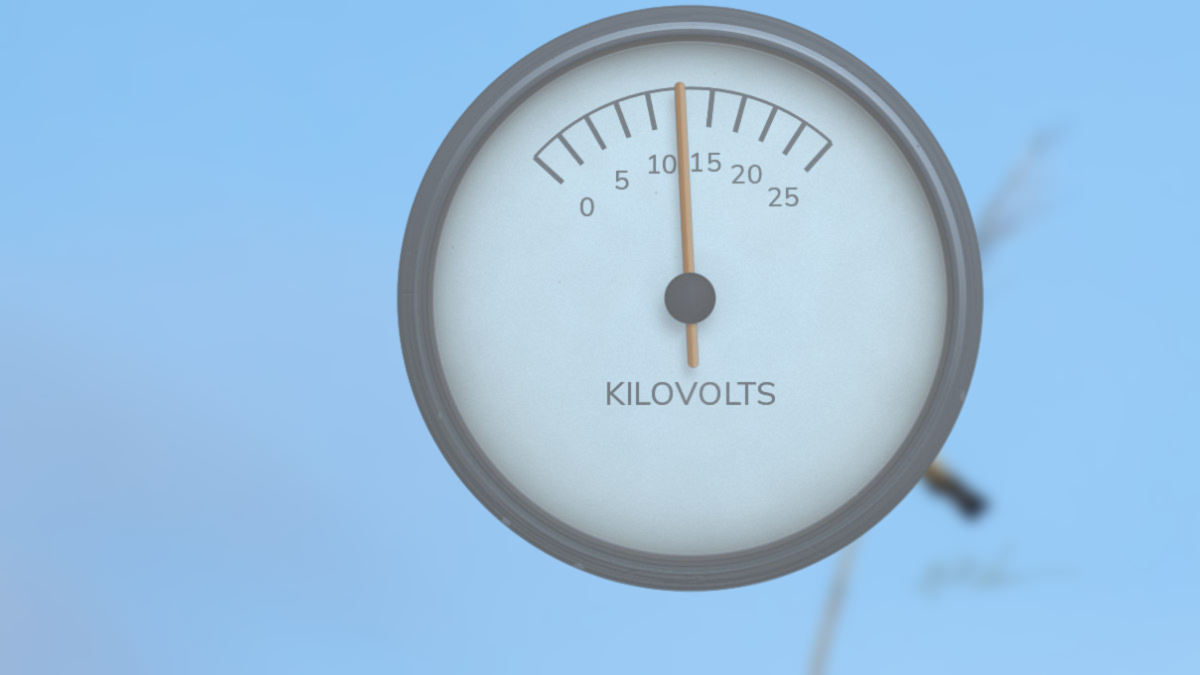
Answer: 12.5kV
